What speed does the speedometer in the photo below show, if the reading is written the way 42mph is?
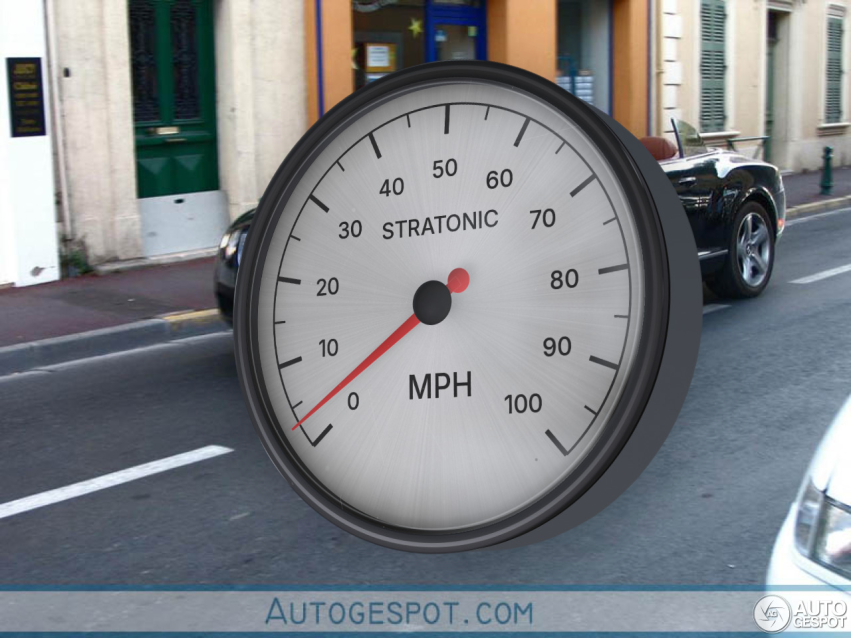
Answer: 2.5mph
